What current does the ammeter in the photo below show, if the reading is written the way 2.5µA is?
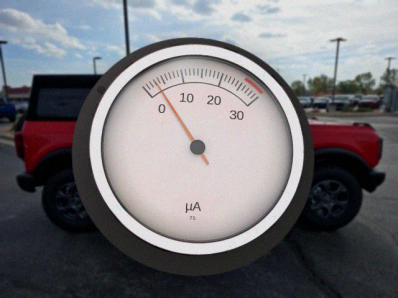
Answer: 3µA
